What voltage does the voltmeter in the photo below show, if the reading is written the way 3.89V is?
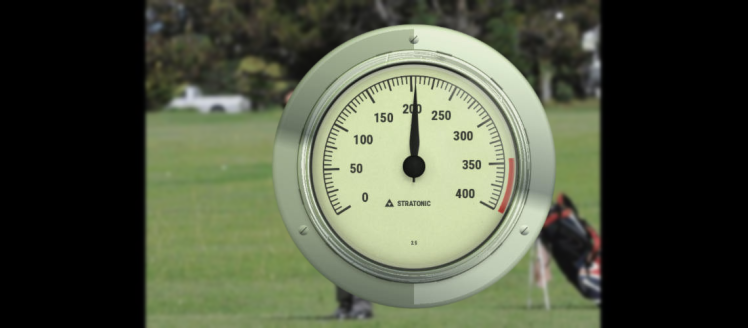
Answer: 205V
